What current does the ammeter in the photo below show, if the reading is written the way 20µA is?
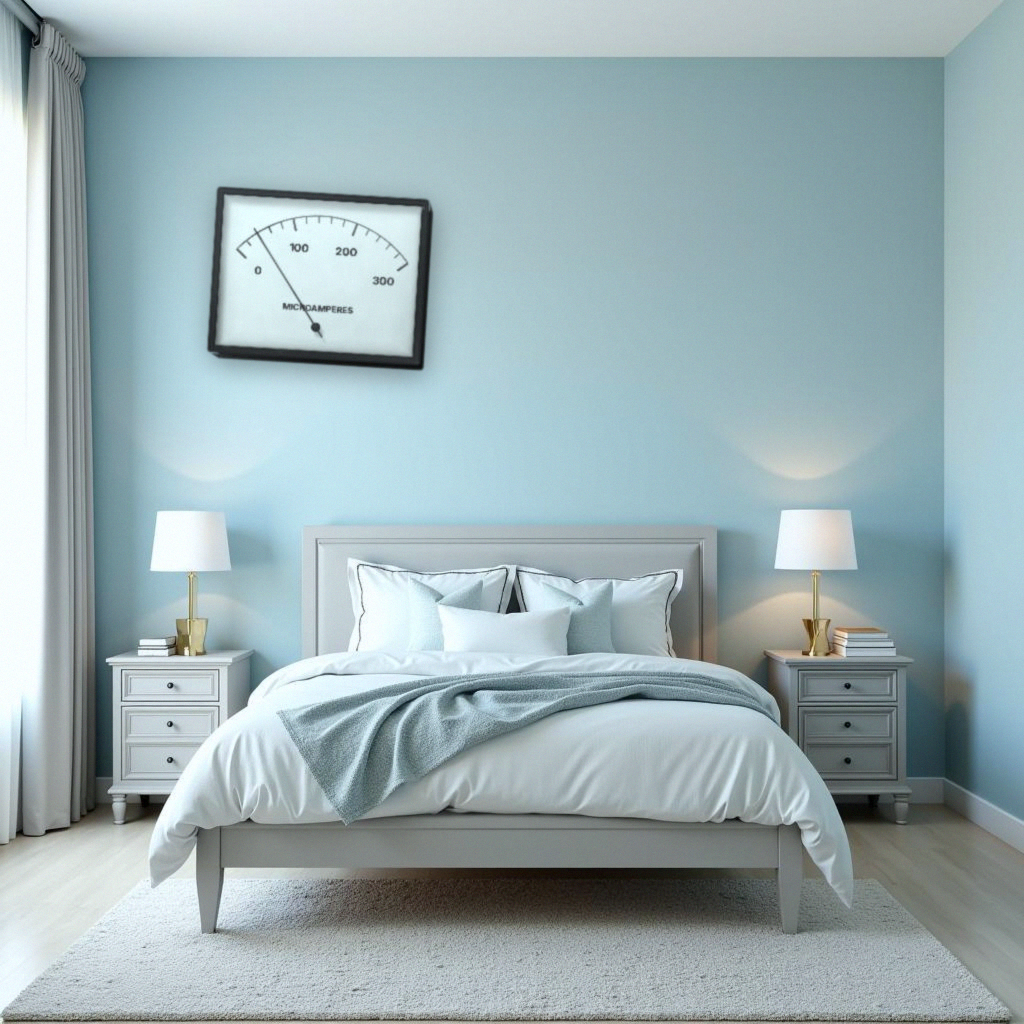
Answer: 40µA
